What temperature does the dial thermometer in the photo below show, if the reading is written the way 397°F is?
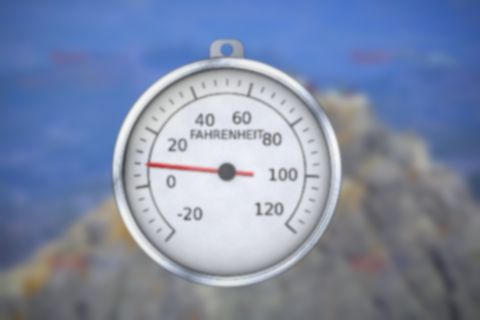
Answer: 8°F
